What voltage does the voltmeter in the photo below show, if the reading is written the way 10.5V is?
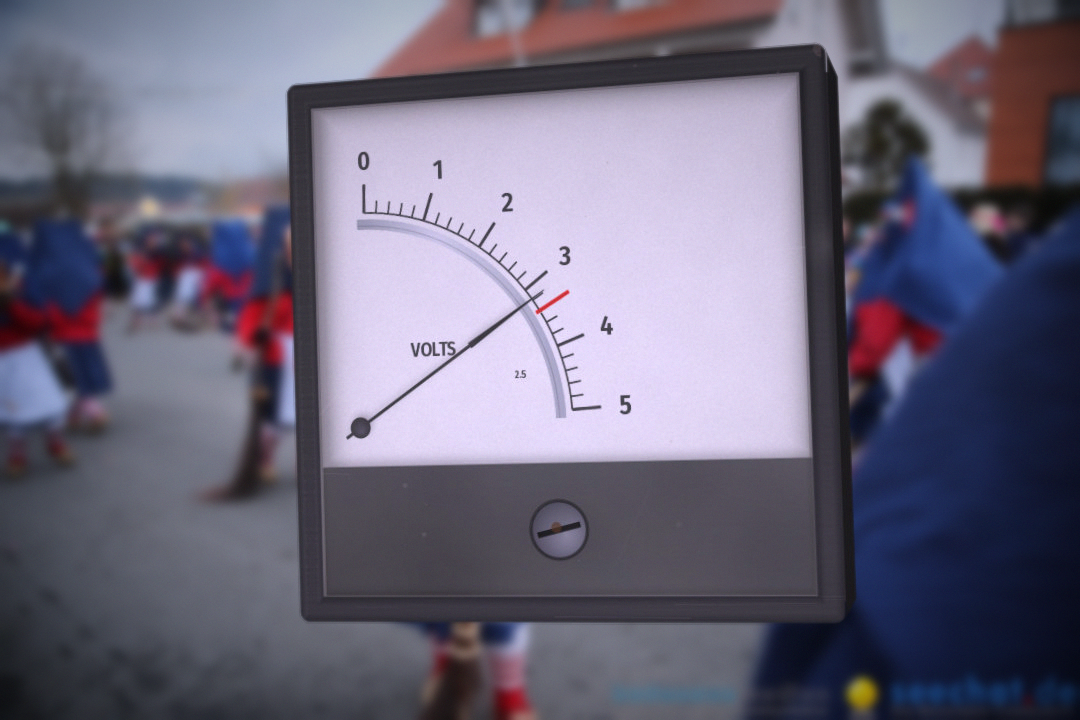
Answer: 3.2V
